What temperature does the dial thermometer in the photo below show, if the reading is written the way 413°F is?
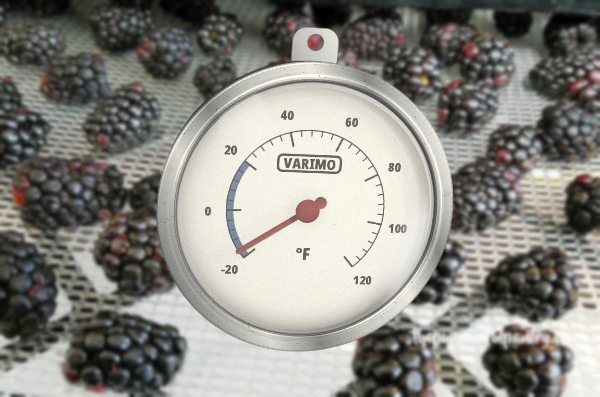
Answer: -16°F
